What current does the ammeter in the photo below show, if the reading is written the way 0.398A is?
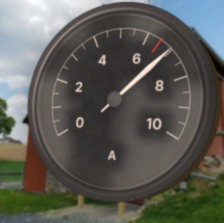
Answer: 7A
